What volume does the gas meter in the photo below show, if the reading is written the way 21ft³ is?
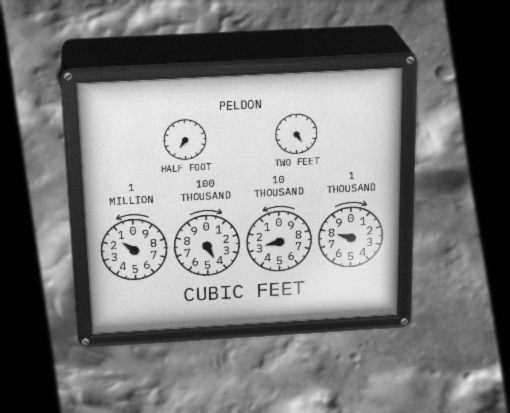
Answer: 142800ft³
